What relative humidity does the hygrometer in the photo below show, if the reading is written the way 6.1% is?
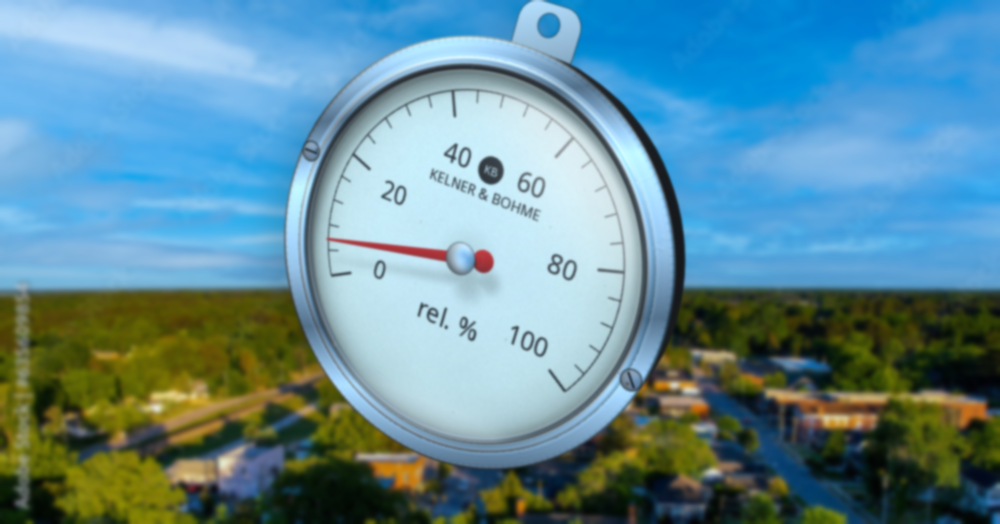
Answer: 6%
